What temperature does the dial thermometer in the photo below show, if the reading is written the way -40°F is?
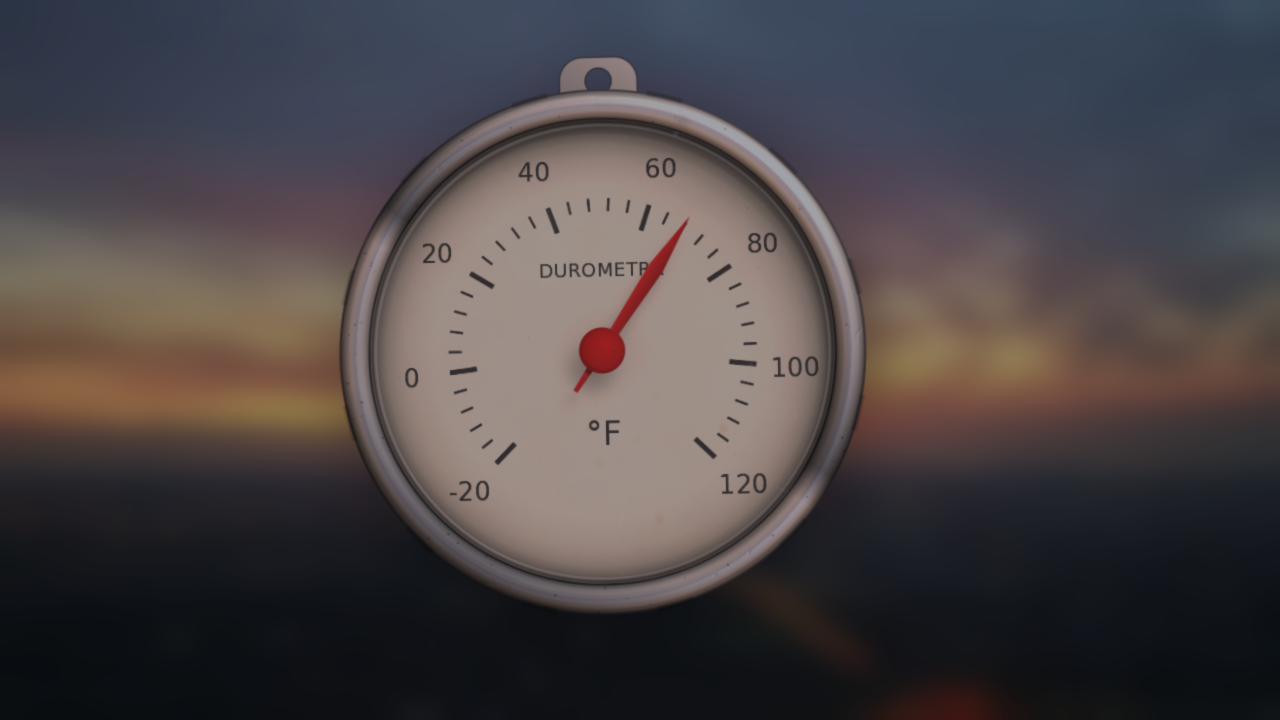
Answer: 68°F
